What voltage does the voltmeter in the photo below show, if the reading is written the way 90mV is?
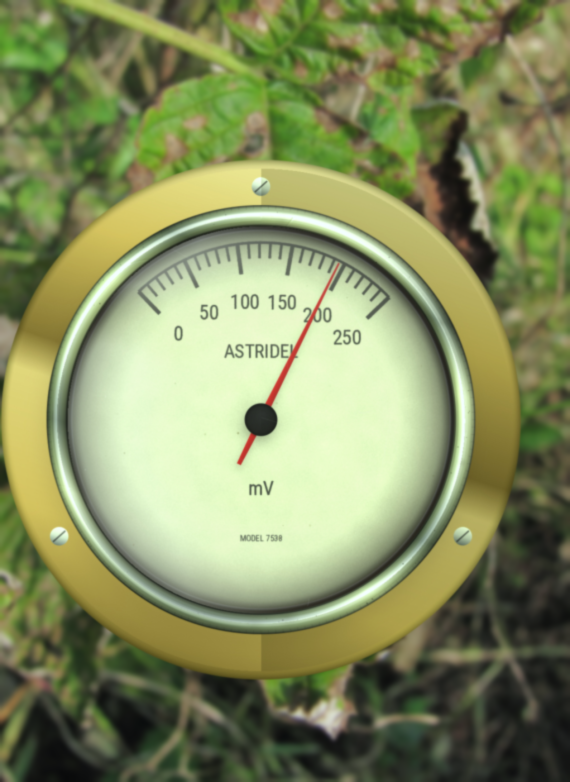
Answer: 195mV
